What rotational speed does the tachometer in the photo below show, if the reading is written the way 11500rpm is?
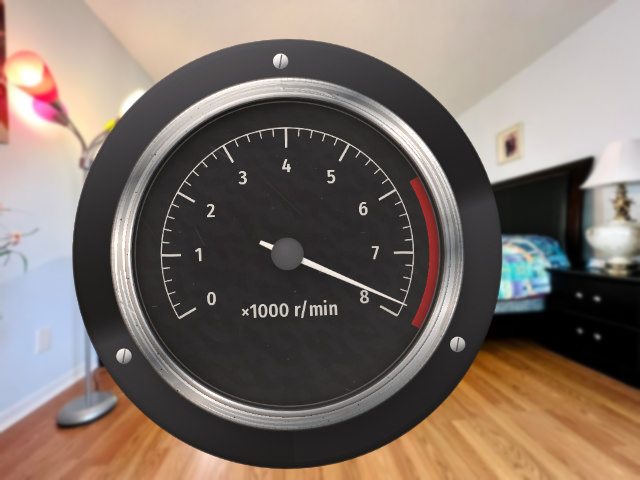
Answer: 7800rpm
